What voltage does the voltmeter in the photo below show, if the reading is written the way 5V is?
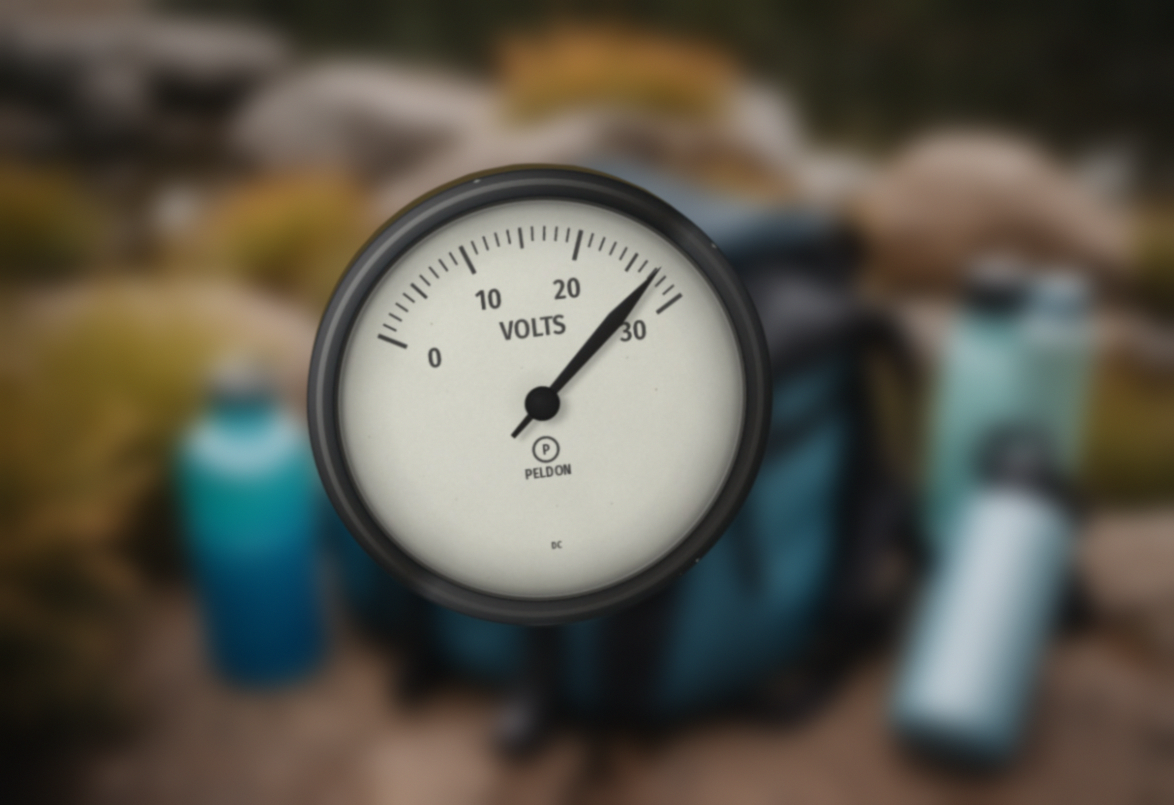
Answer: 27V
